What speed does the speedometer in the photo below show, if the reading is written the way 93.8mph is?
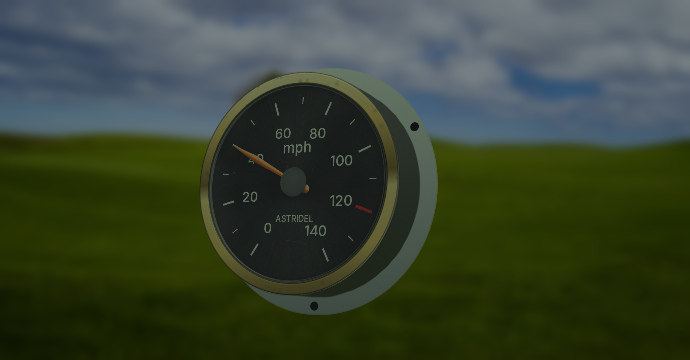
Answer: 40mph
